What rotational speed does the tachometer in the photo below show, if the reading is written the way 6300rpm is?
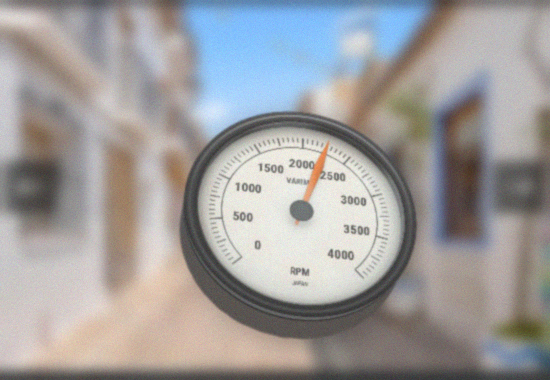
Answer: 2250rpm
